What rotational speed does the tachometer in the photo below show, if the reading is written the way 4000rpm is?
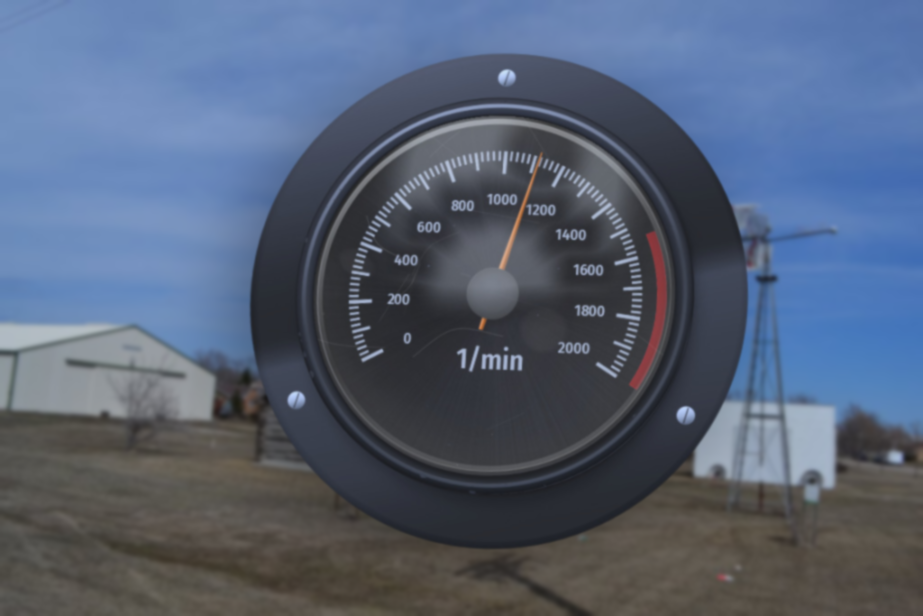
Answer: 1120rpm
